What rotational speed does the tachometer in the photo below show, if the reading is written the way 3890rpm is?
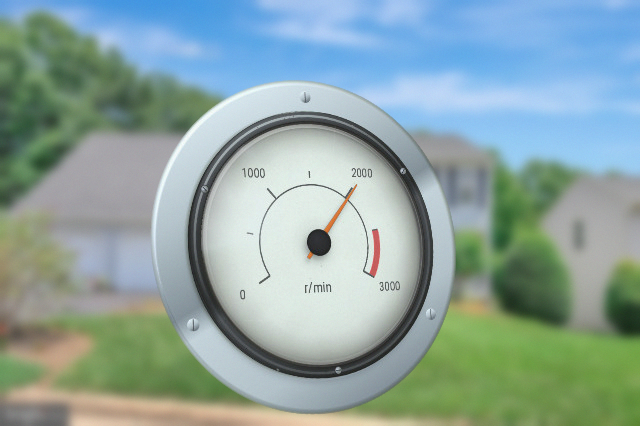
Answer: 2000rpm
